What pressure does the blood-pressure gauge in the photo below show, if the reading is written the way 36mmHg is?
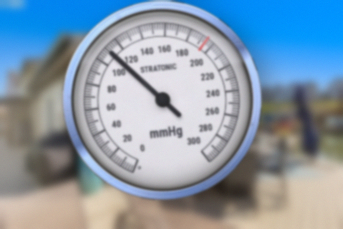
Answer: 110mmHg
